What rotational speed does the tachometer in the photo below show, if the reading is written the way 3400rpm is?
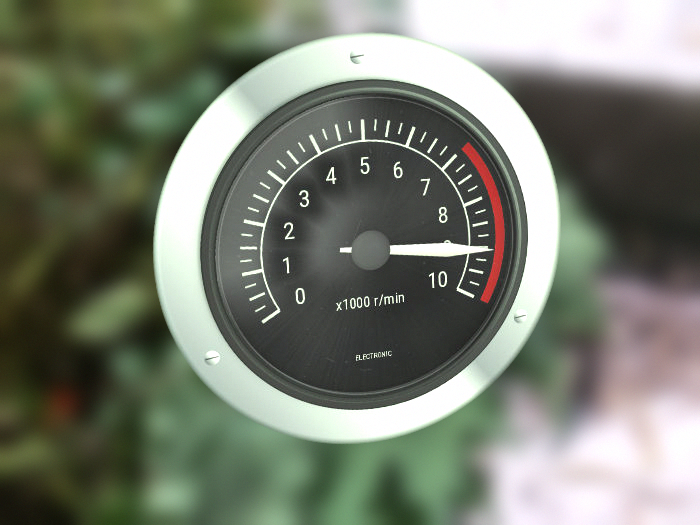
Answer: 9000rpm
